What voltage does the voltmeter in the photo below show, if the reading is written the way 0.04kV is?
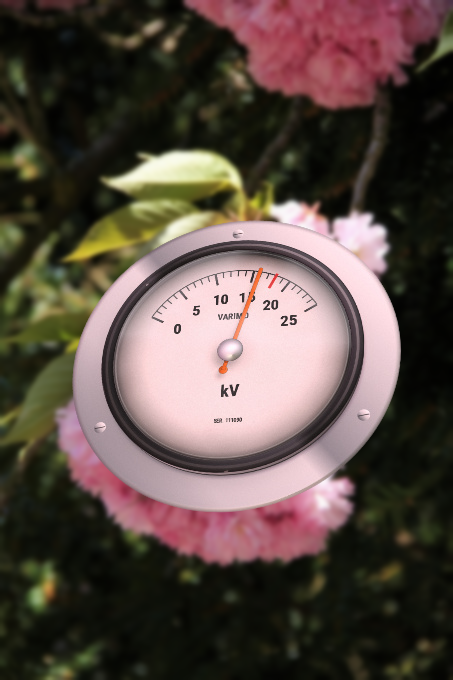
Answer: 16kV
